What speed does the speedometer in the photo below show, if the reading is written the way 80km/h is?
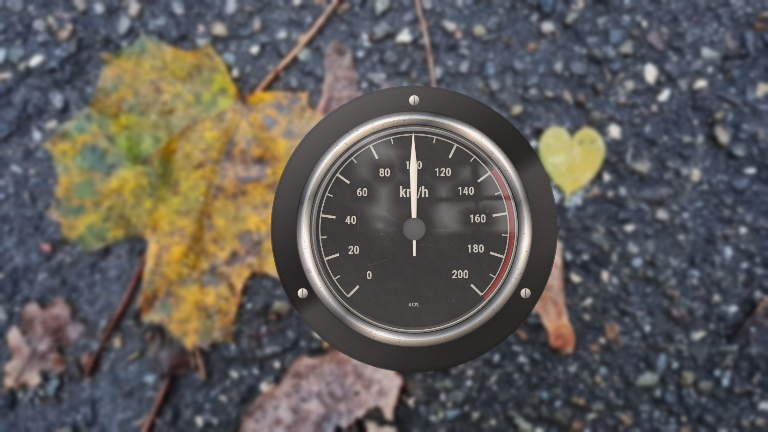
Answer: 100km/h
